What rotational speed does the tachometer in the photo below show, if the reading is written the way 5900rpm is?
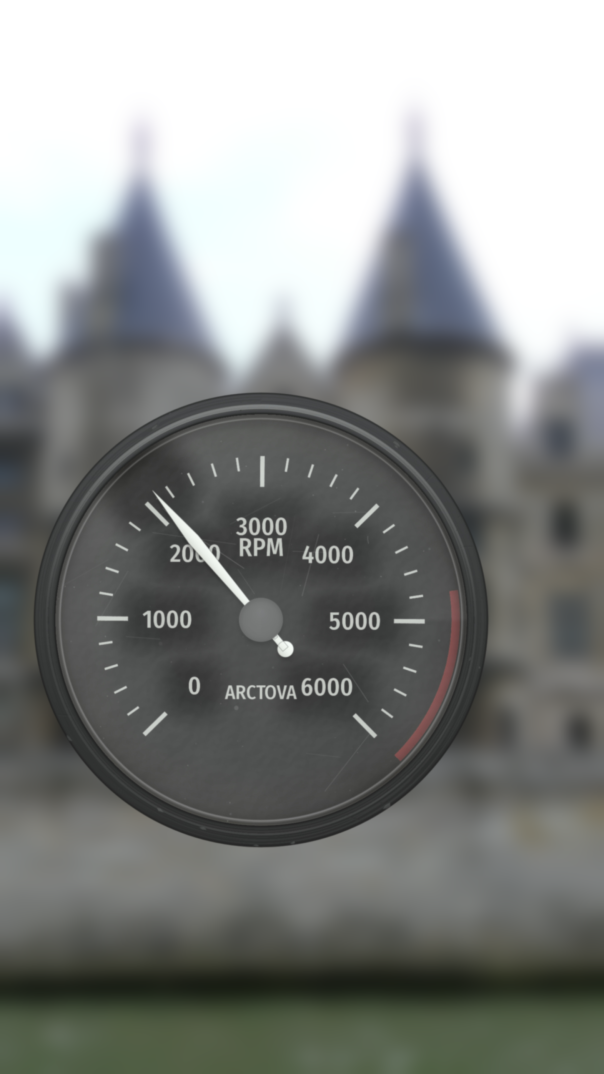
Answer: 2100rpm
